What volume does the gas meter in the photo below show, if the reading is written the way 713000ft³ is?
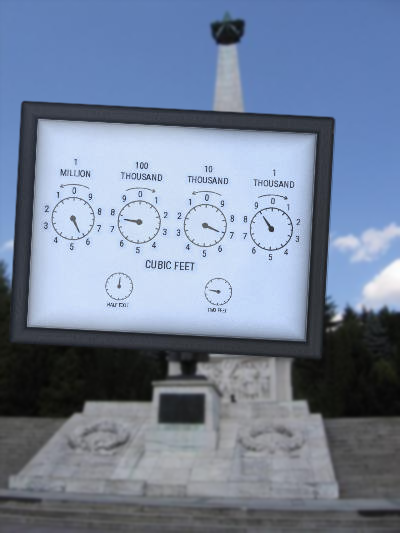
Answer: 576900ft³
